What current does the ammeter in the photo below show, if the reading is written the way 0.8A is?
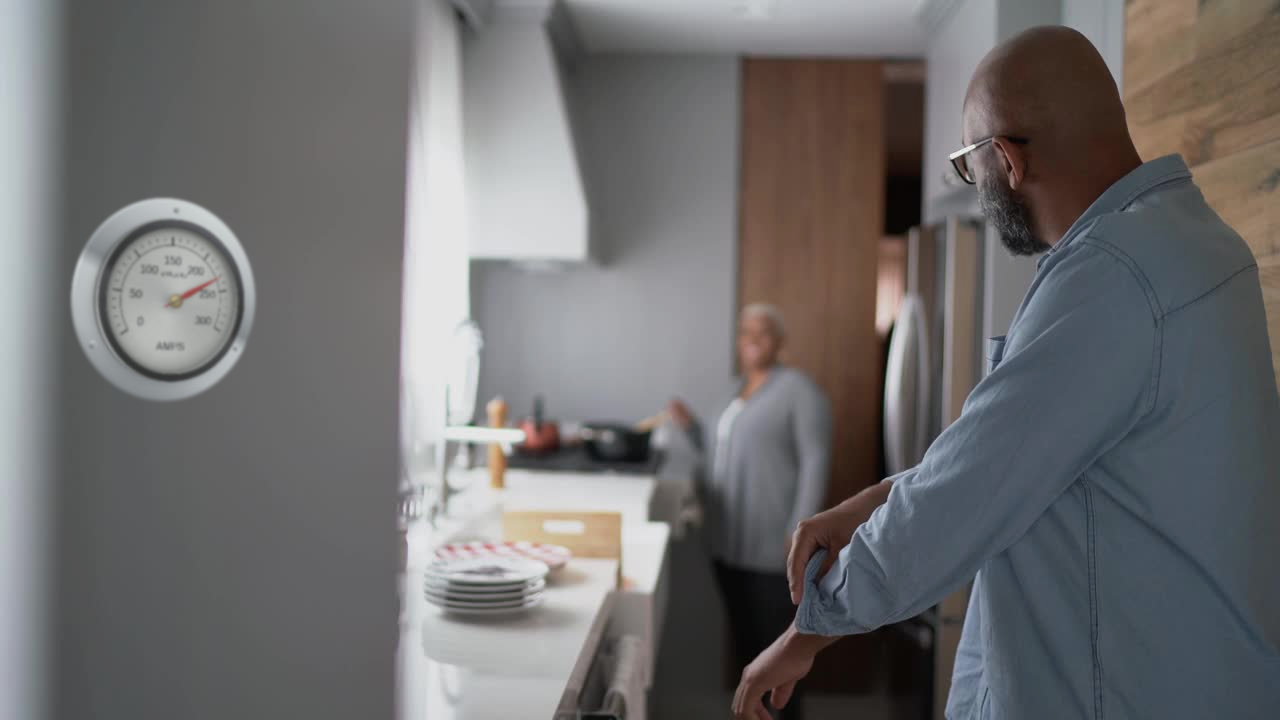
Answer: 230A
